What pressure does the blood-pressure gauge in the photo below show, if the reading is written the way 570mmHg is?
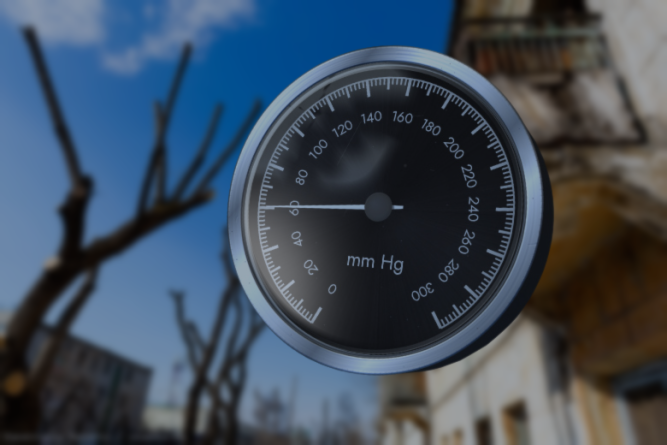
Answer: 60mmHg
